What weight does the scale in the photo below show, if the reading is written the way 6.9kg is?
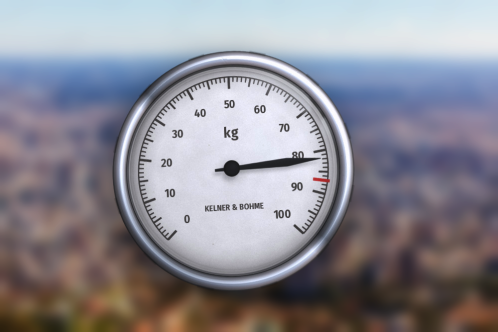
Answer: 82kg
